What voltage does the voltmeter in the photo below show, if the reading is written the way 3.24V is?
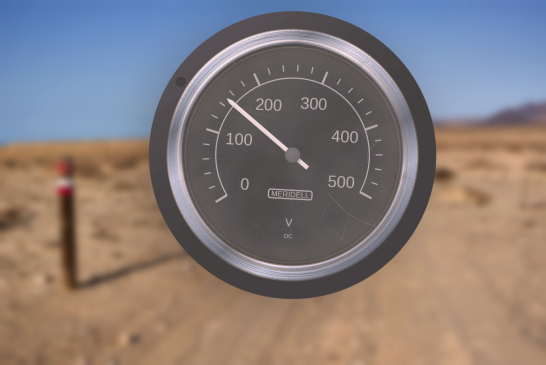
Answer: 150V
